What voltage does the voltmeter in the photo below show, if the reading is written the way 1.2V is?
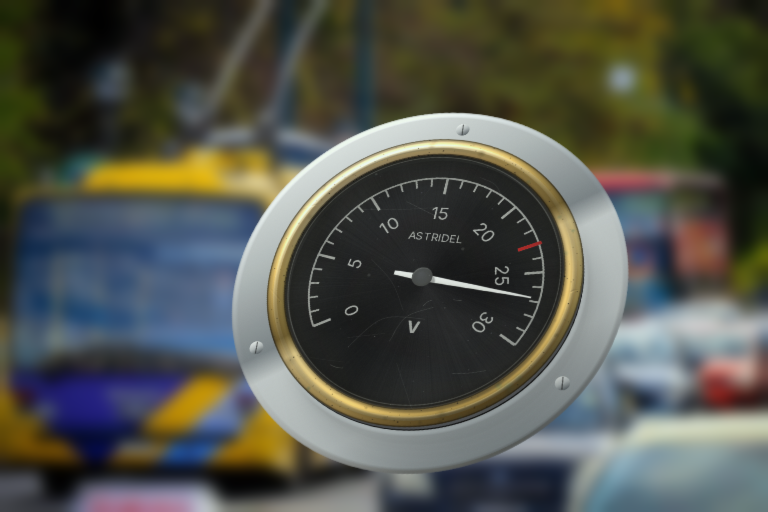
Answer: 27V
